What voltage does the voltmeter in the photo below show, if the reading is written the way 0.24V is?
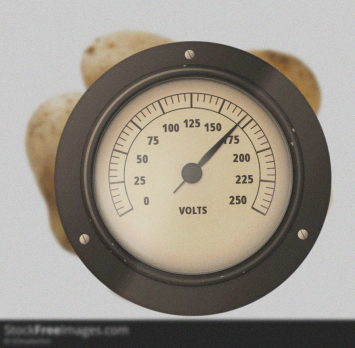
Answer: 170V
